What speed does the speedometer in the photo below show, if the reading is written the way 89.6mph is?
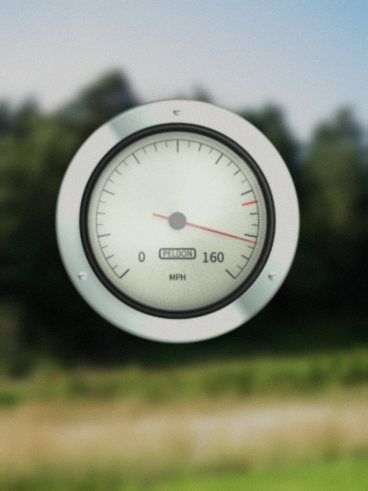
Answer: 142.5mph
